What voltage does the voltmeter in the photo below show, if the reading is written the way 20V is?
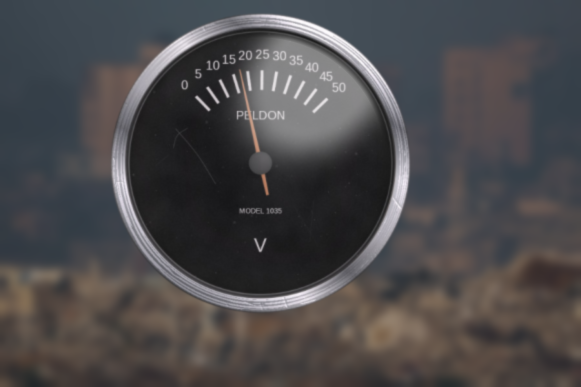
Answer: 17.5V
